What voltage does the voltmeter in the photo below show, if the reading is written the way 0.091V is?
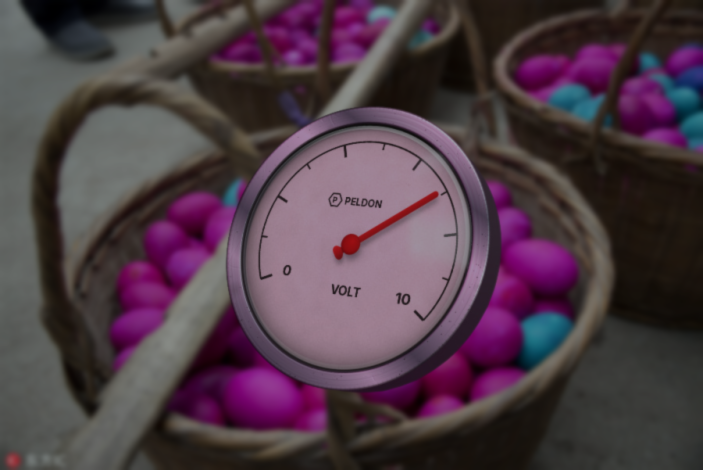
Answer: 7V
